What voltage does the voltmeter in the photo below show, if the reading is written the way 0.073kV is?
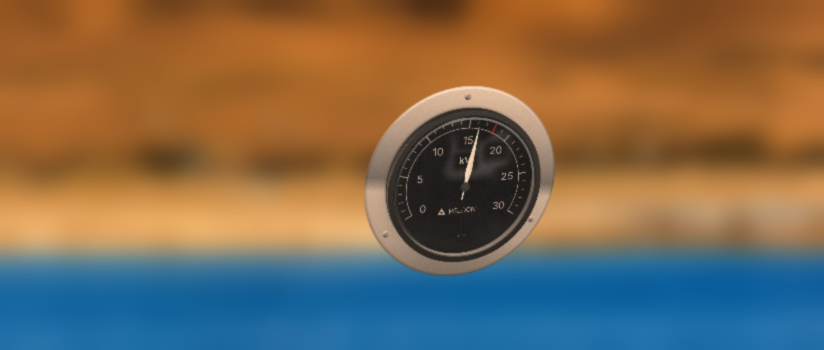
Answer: 16kV
